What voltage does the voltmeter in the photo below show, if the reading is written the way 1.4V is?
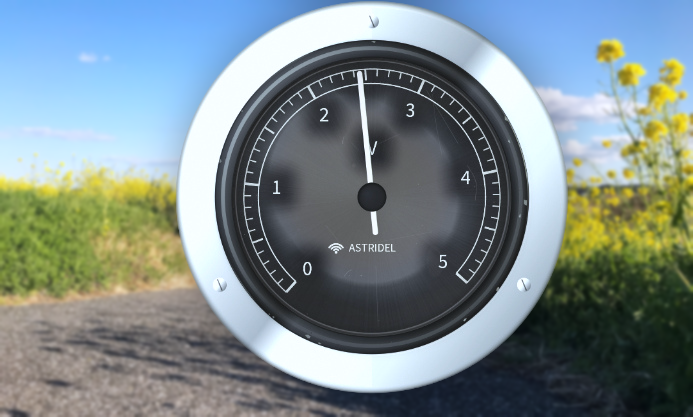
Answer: 2.45V
